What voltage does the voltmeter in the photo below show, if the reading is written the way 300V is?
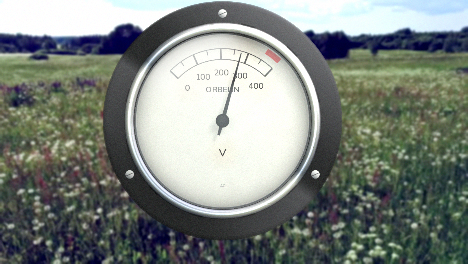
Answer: 275V
